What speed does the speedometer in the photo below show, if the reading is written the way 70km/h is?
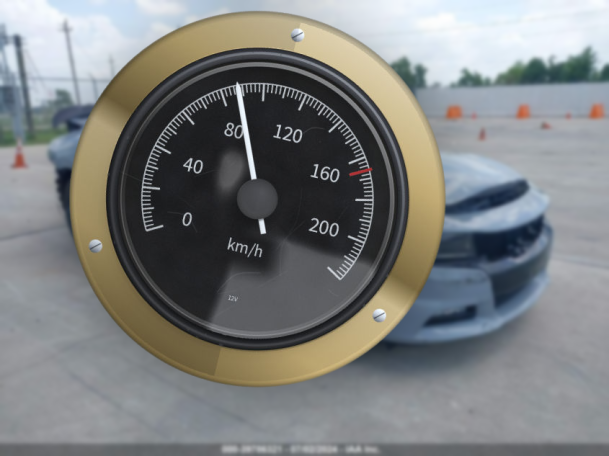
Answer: 88km/h
